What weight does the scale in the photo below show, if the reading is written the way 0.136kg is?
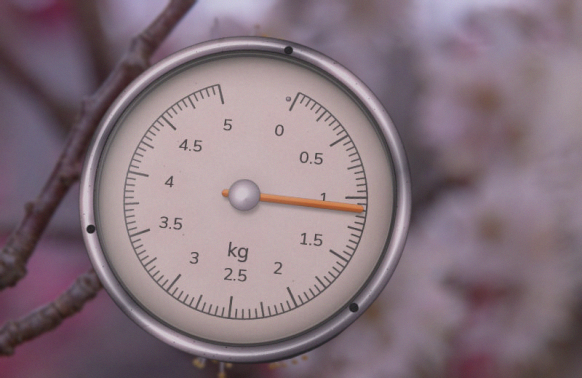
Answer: 1.1kg
